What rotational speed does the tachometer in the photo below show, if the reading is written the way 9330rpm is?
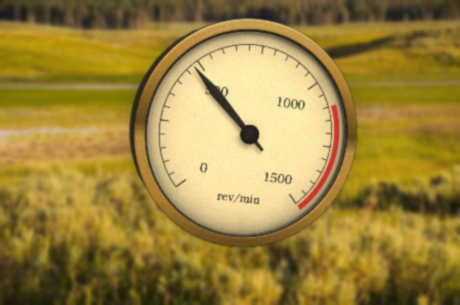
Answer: 475rpm
